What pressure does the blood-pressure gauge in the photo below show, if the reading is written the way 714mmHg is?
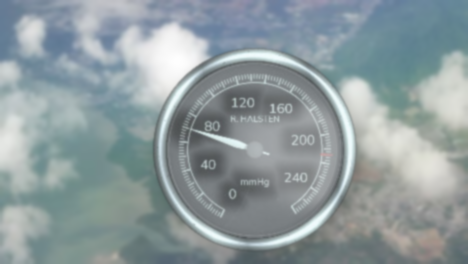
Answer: 70mmHg
